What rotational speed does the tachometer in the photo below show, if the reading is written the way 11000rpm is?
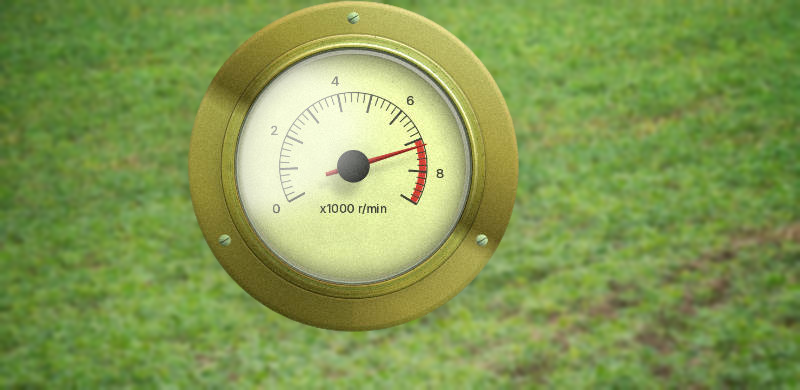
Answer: 7200rpm
